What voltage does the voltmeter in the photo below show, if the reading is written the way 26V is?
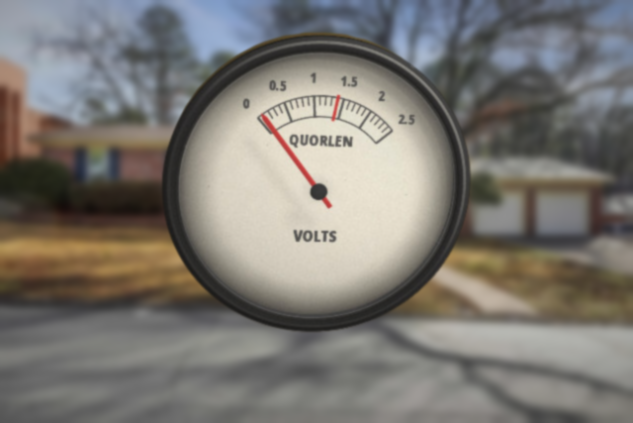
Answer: 0.1V
